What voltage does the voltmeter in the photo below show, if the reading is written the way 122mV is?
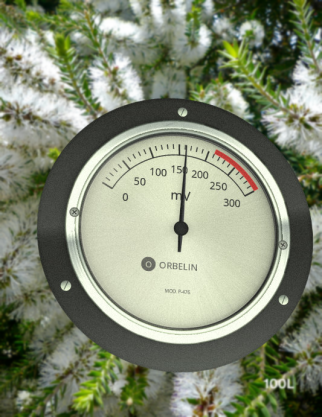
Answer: 160mV
